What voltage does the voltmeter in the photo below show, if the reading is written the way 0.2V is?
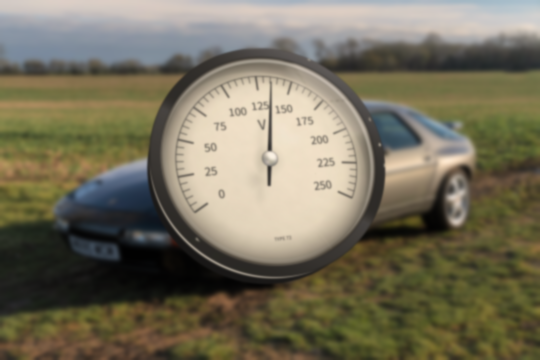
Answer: 135V
